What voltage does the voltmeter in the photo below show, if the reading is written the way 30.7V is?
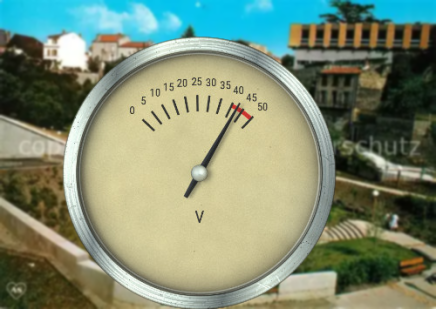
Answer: 42.5V
